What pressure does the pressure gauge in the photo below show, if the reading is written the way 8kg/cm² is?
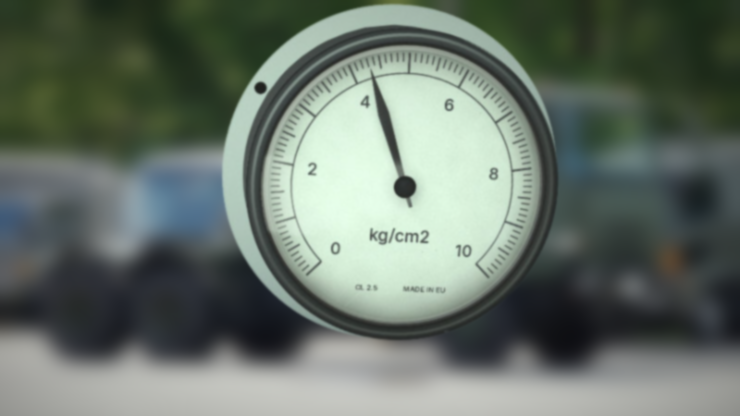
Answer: 4.3kg/cm²
